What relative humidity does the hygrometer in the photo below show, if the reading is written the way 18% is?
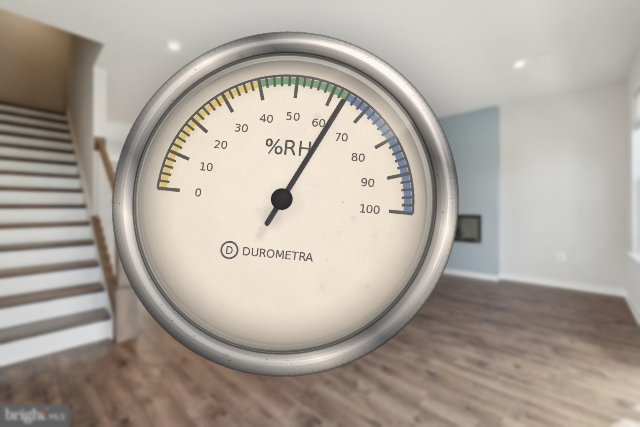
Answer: 64%
